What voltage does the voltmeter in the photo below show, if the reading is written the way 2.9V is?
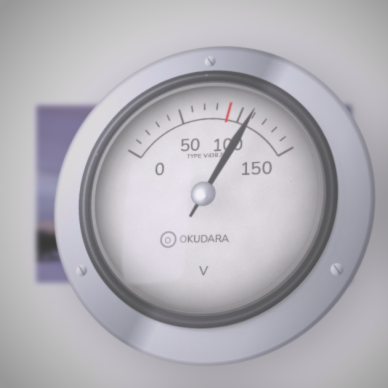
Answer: 110V
